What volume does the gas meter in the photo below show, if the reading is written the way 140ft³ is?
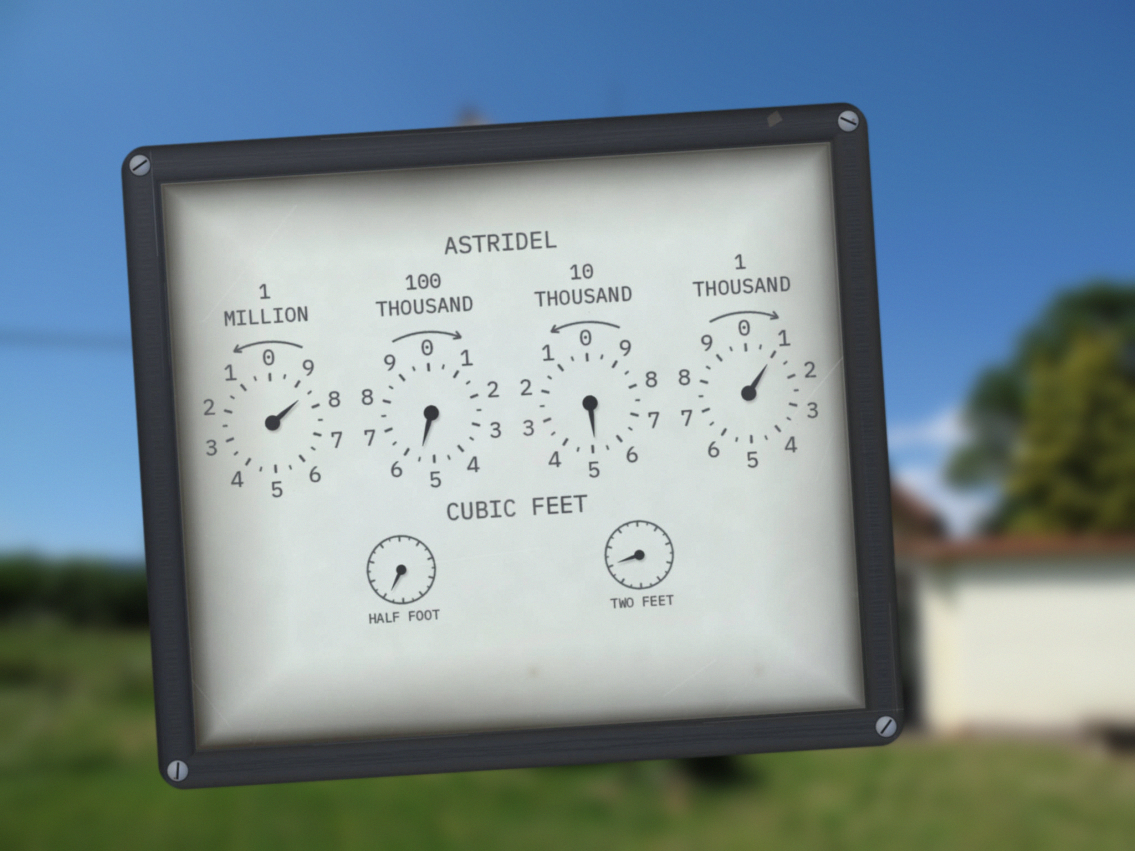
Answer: 855100ft³
